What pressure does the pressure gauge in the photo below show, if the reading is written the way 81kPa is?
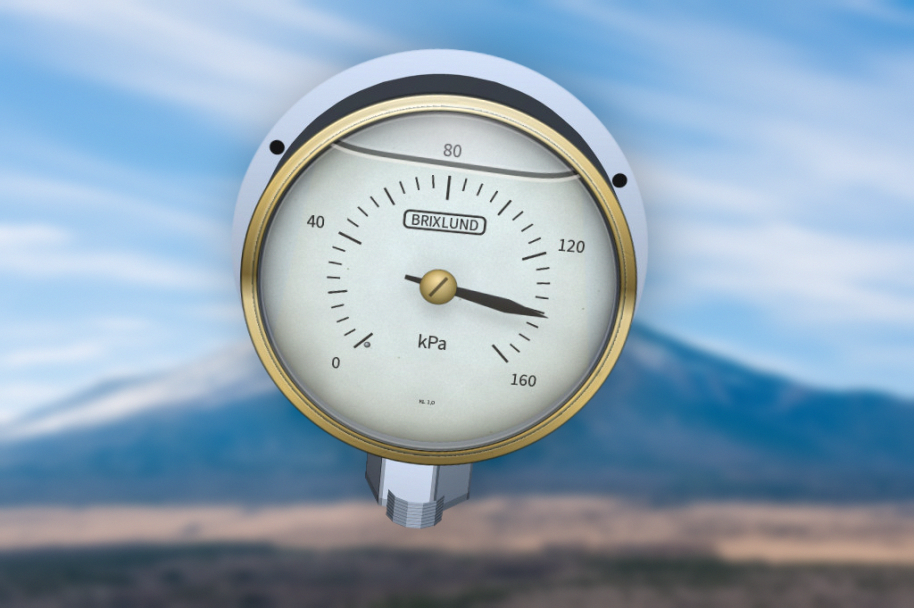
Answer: 140kPa
